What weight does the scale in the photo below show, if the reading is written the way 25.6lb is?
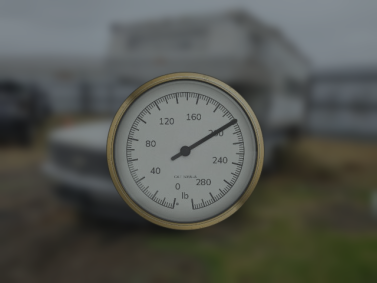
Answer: 200lb
